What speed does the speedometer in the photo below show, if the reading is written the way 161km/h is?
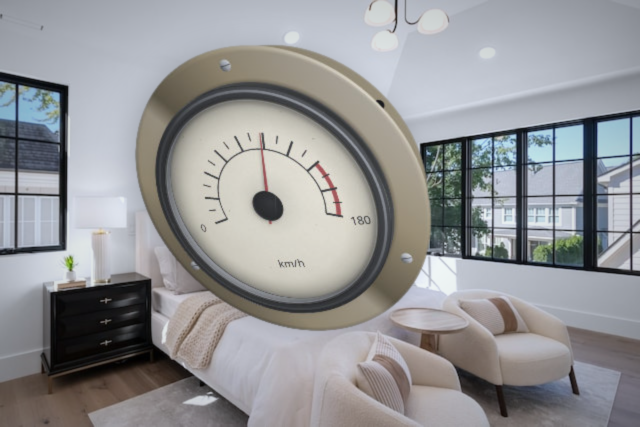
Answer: 100km/h
